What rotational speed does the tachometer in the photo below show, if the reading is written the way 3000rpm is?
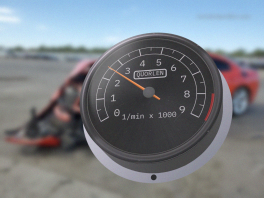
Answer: 2500rpm
